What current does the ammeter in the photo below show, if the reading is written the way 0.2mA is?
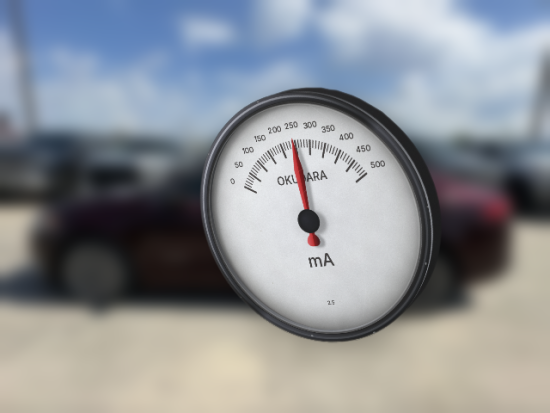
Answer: 250mA
